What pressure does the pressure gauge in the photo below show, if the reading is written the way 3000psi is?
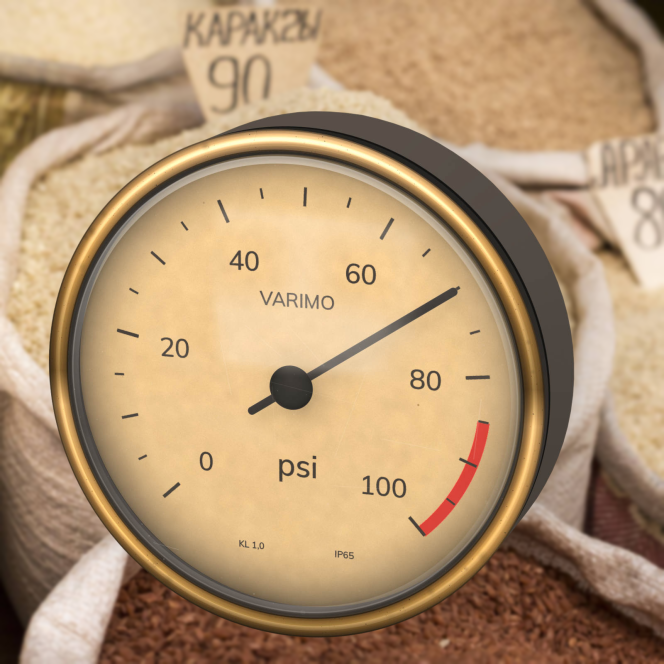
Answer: 70psi
